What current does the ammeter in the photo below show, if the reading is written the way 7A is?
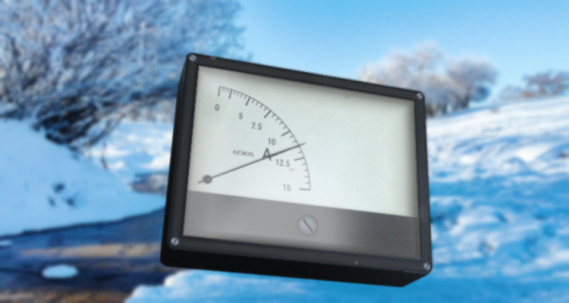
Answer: 11.5A
